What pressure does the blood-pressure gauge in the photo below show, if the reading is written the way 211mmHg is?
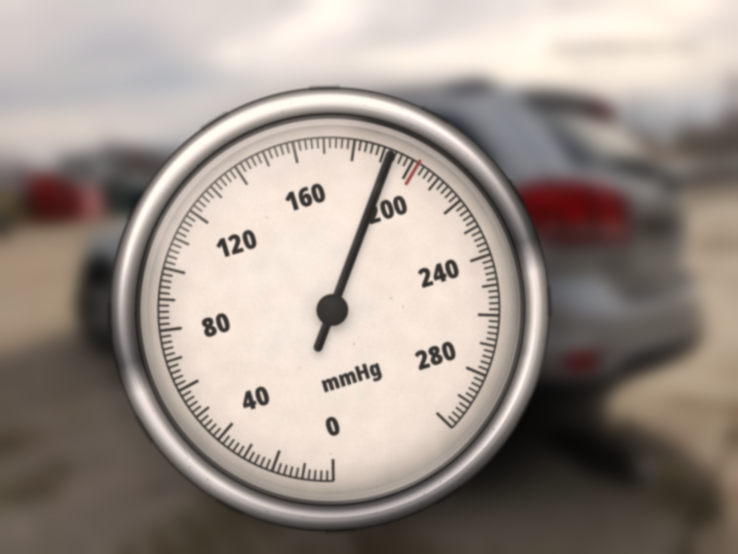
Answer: 192mmHg
